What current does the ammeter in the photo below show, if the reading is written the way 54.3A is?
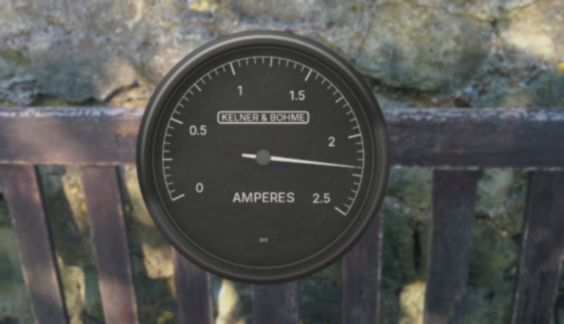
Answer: 2.2A
